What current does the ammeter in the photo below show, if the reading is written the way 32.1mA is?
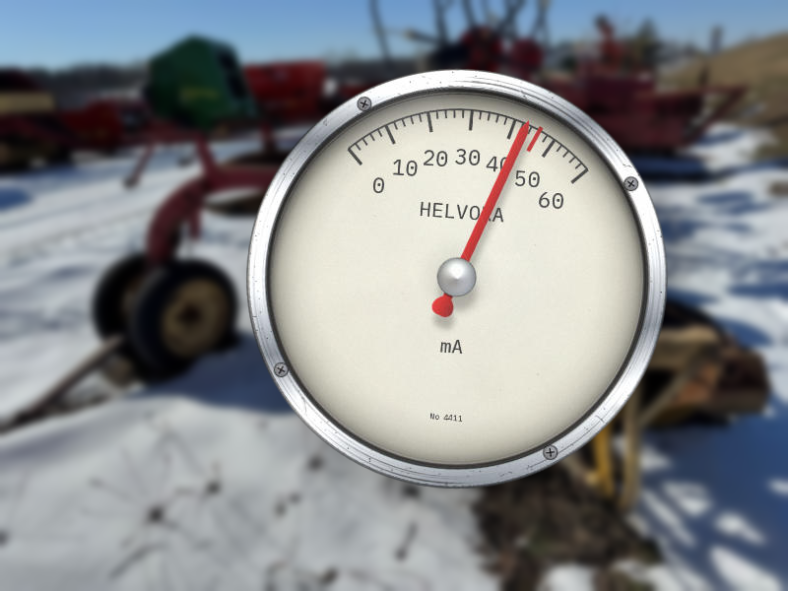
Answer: 43mA
